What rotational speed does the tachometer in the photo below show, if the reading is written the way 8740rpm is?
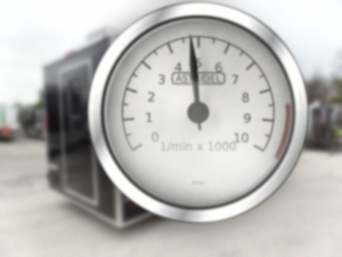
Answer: 4750rpm
